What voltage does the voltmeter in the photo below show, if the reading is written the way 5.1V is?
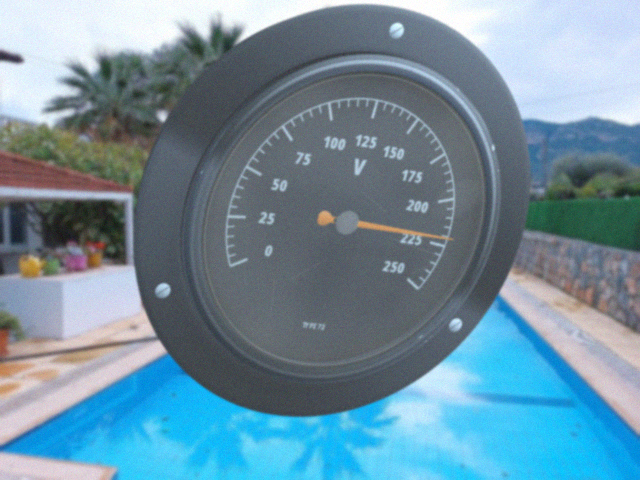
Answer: 220V
